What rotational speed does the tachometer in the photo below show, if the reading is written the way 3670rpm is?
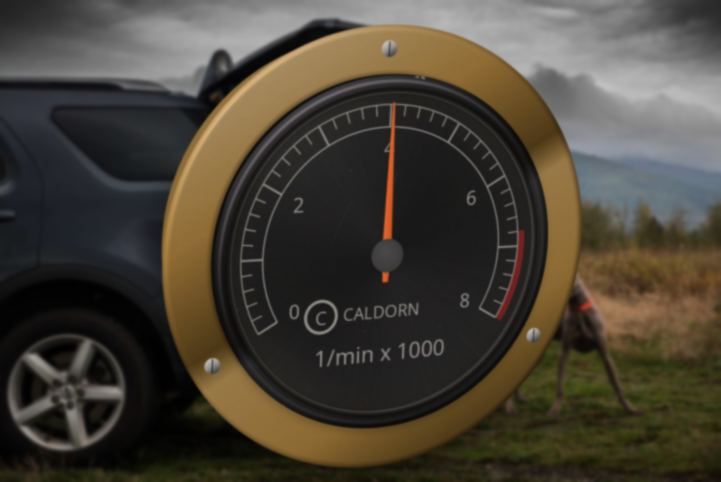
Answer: 4000rpm
